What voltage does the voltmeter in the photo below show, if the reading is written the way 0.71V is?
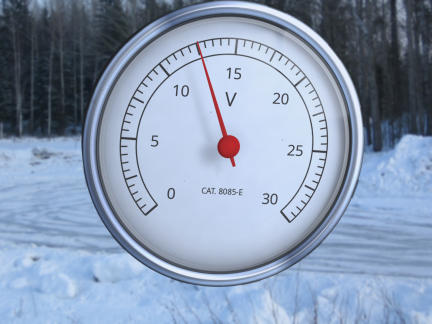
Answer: 12.5V
